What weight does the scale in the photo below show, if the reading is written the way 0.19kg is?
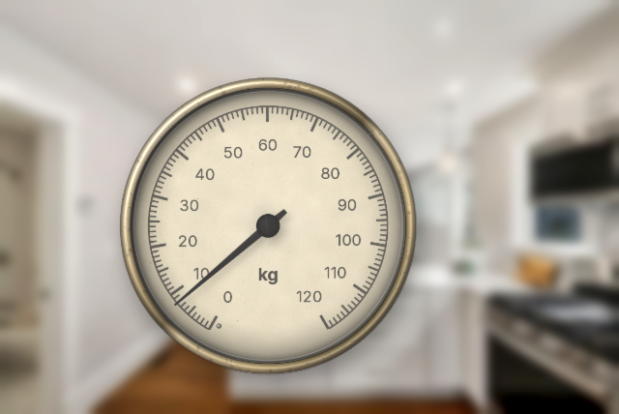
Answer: 8kg
